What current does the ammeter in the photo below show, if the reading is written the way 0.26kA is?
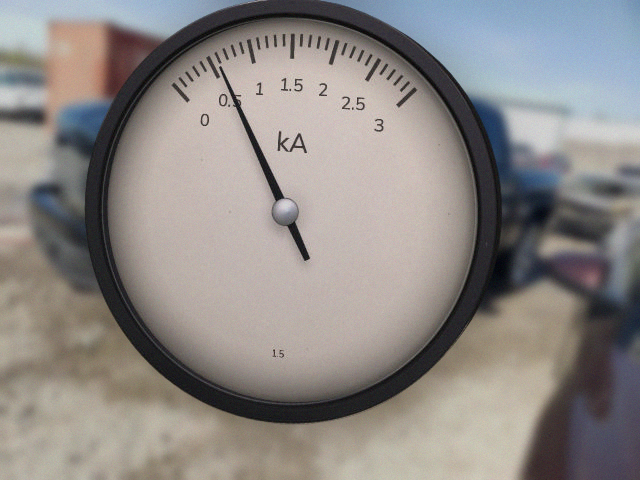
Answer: 0.6kA
